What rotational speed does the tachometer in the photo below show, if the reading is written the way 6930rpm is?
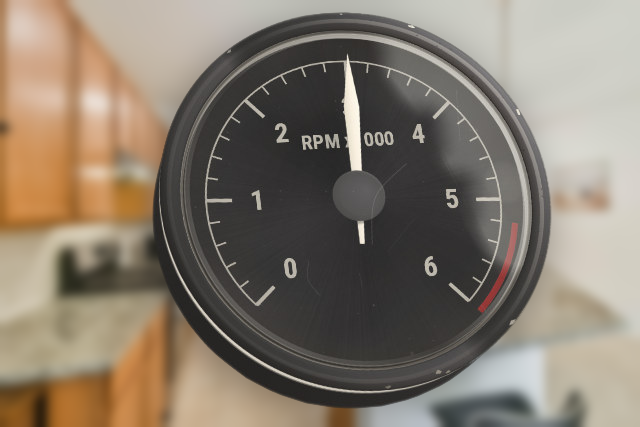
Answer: 3000rpm
